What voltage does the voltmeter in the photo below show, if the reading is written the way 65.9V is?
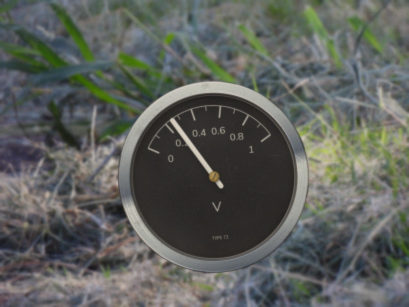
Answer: 0.25V
